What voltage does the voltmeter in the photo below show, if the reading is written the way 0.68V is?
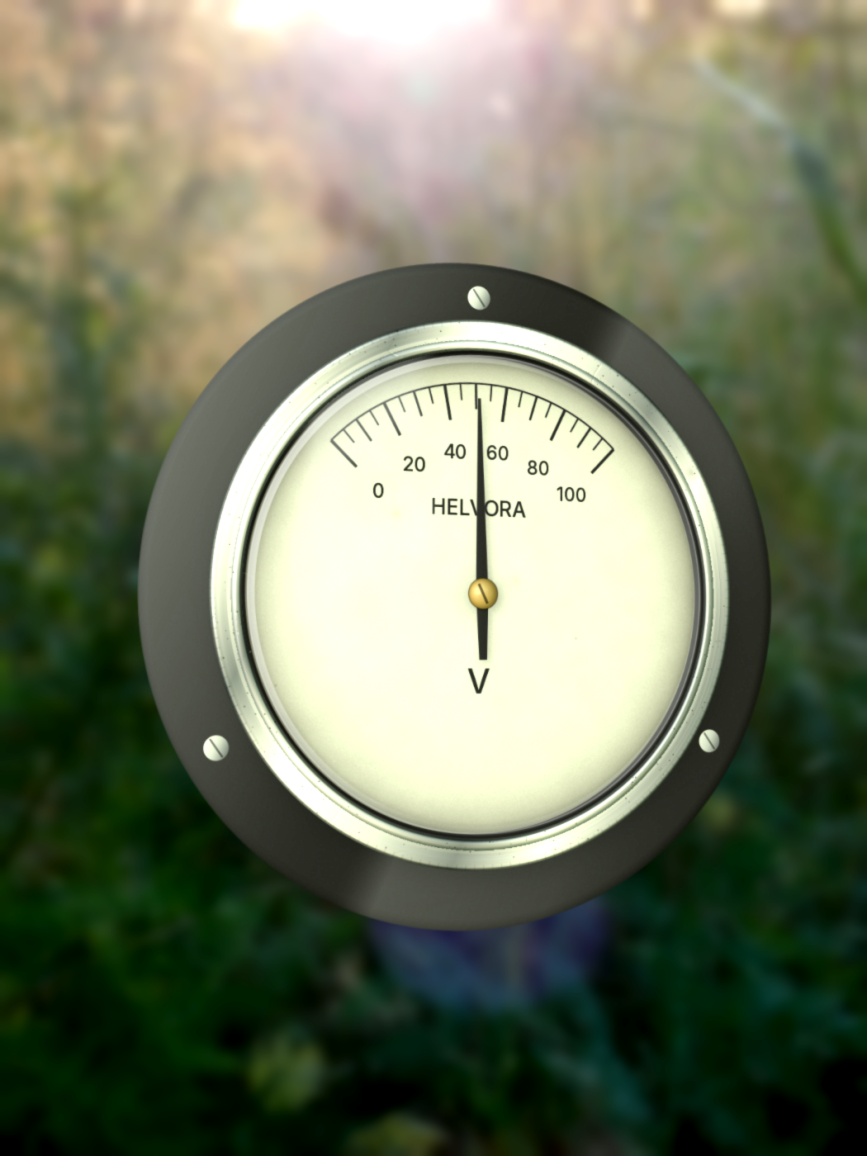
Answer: 50V
